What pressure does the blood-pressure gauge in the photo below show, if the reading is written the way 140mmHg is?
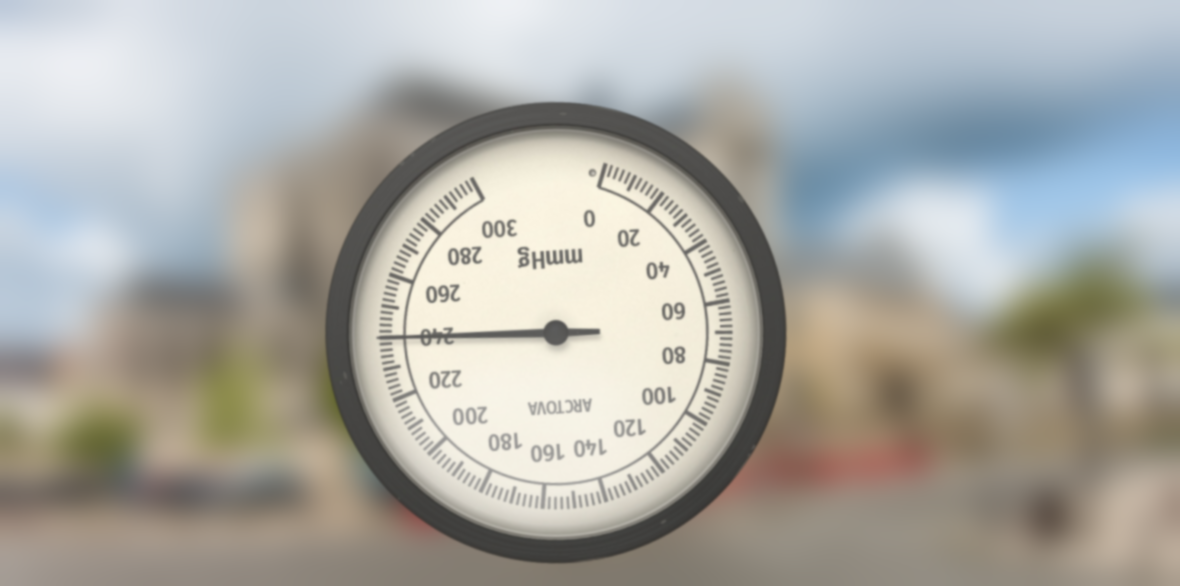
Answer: 240mmHg
